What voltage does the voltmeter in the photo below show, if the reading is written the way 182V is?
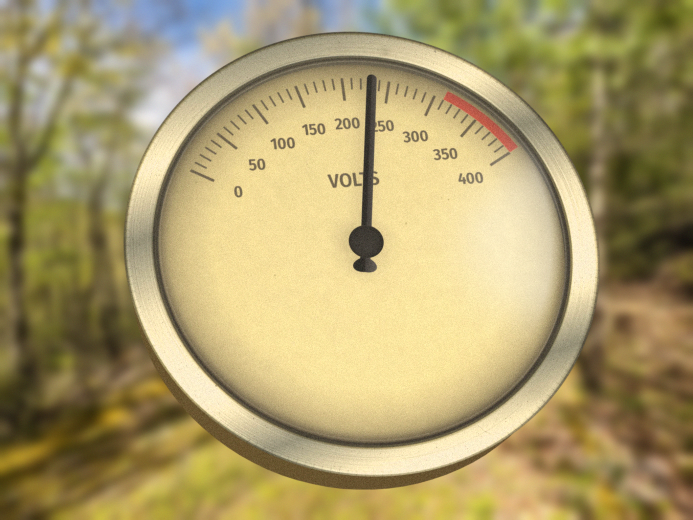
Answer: 230V
